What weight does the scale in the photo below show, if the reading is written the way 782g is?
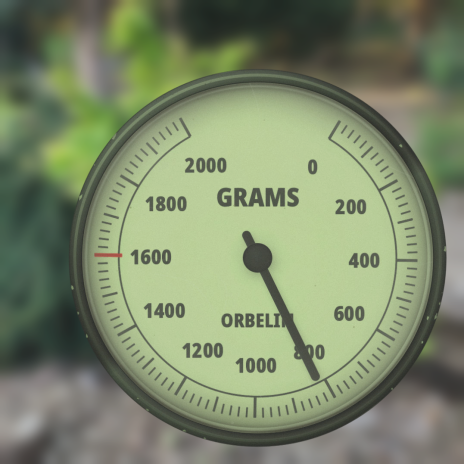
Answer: 820g
